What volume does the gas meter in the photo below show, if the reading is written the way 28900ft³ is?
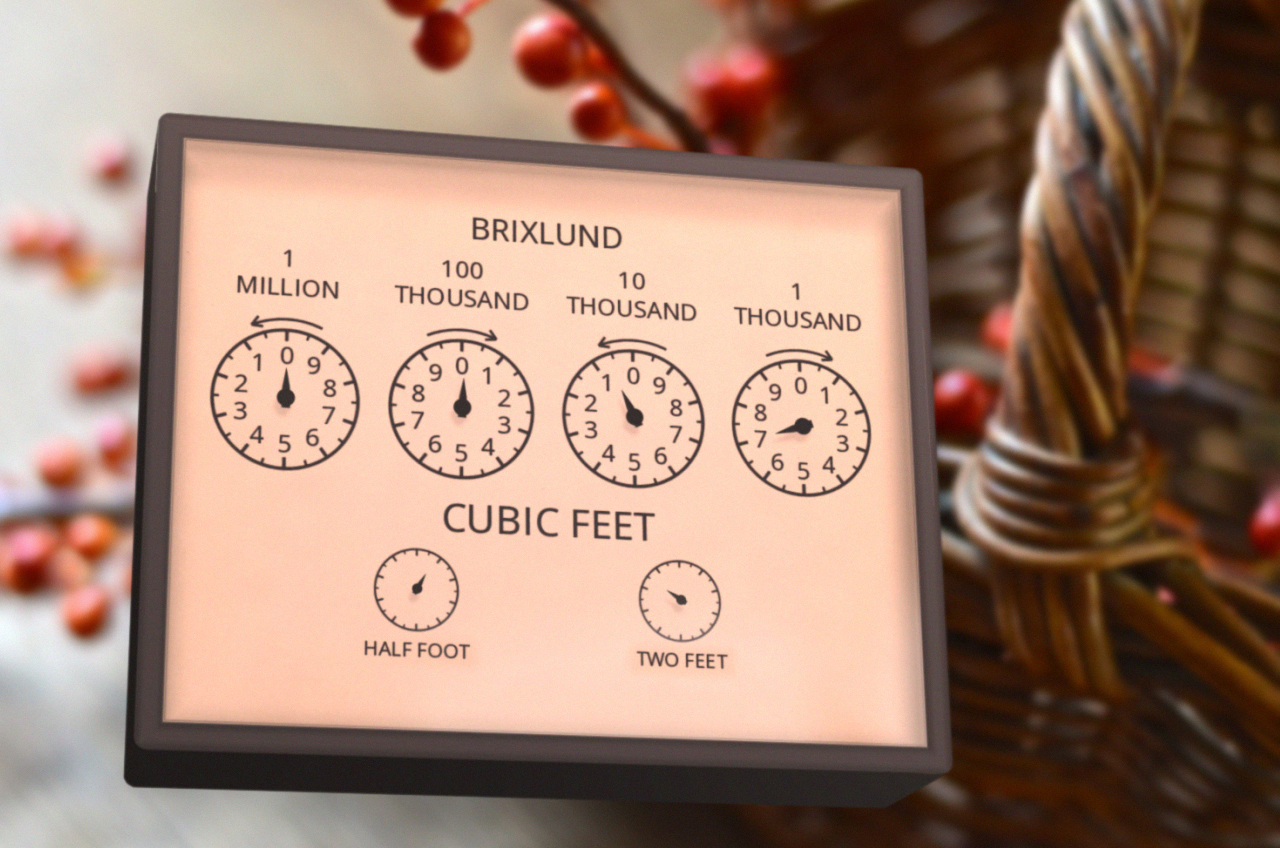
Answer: 700ft³
